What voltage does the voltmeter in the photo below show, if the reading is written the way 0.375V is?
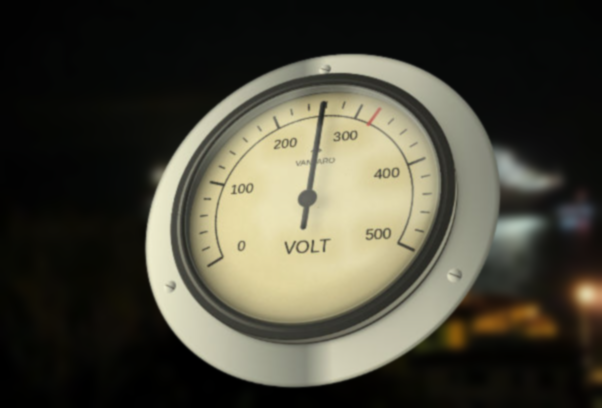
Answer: 260V
